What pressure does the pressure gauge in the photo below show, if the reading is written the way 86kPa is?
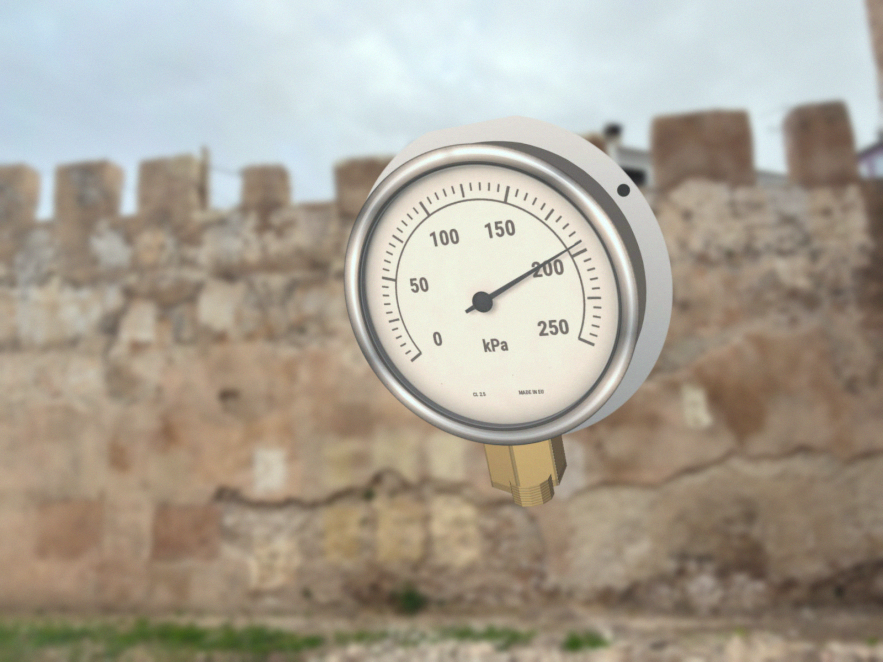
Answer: 195kPa
